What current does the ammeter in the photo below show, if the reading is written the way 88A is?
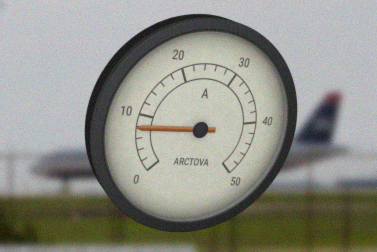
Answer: 8A
